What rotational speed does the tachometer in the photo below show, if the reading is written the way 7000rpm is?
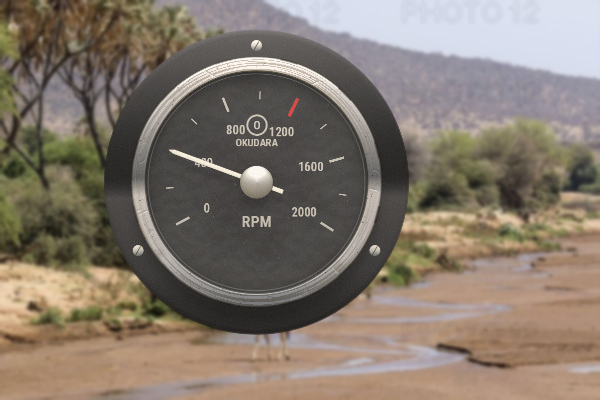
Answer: 400rpm
